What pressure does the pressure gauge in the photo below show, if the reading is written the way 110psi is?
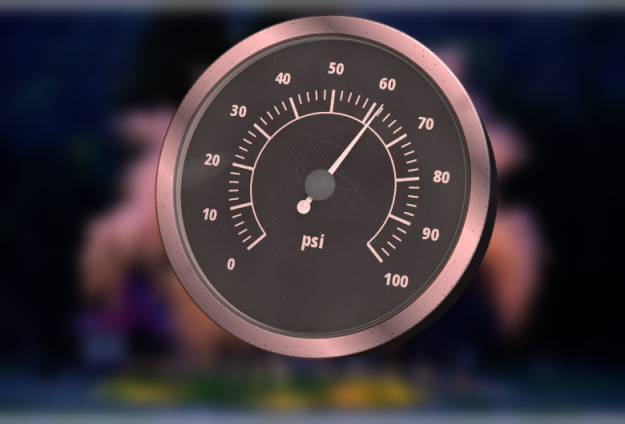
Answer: 62psi
